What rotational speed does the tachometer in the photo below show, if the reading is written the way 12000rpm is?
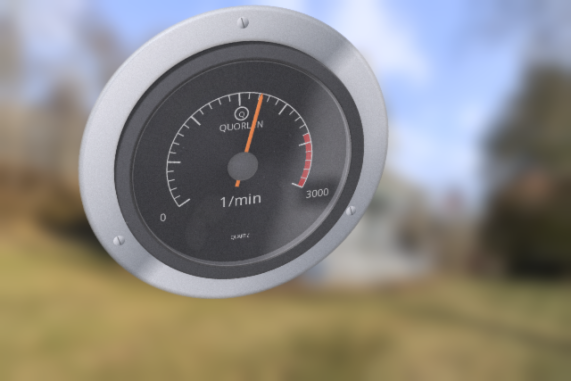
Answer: 1700rpm
